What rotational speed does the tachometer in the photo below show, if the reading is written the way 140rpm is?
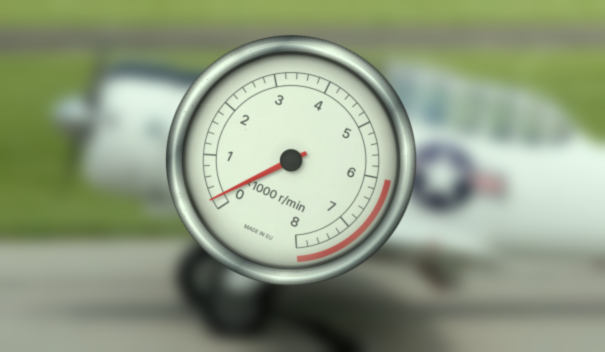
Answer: 200rpm
